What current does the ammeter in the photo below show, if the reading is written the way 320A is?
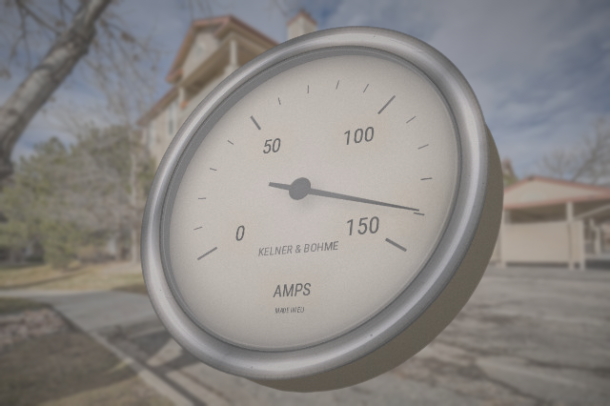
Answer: 140A
